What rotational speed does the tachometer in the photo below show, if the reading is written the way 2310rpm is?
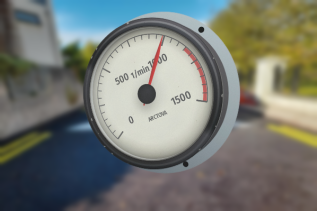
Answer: 1000rpm
